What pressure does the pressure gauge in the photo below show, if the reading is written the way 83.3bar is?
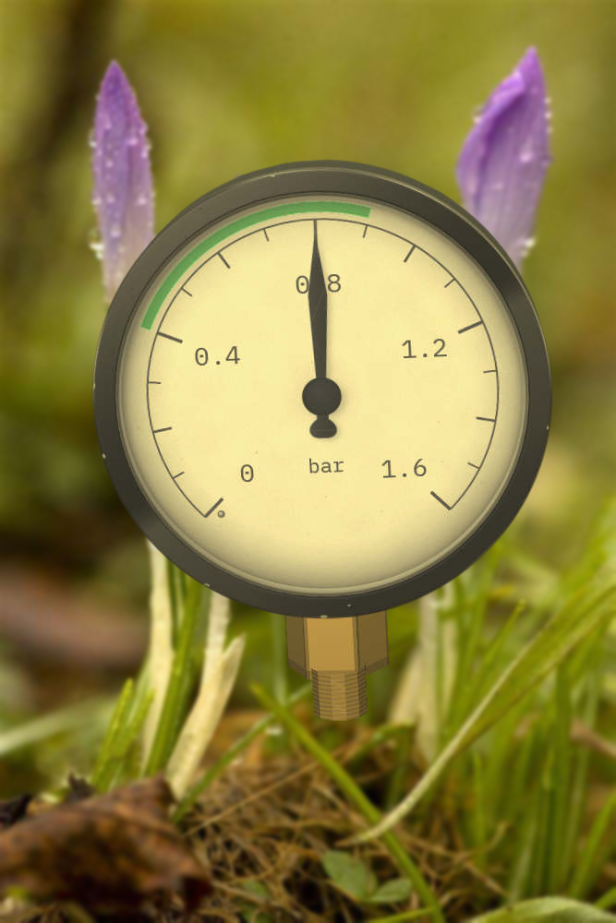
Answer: 0.8bar
